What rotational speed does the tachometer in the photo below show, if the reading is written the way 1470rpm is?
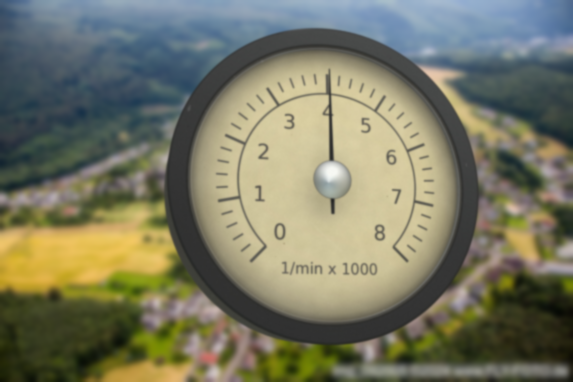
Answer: 4000rpm
